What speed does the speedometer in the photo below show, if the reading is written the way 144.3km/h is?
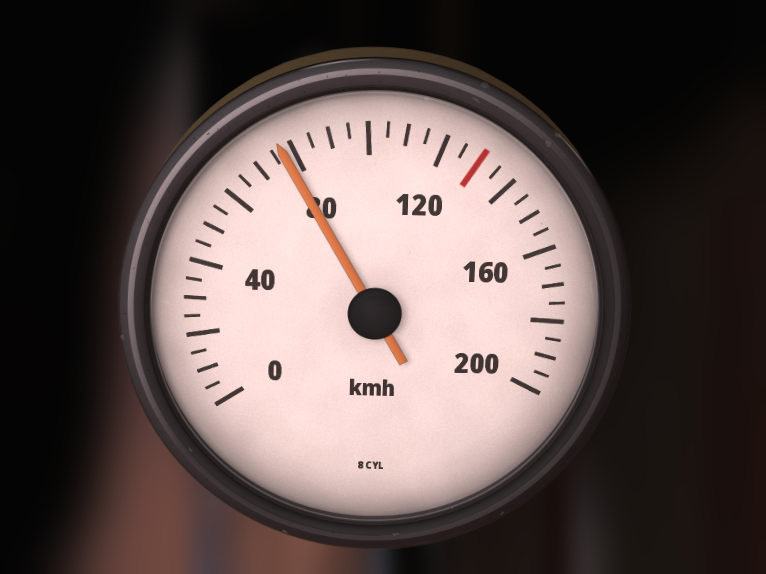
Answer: 77.5km/h
